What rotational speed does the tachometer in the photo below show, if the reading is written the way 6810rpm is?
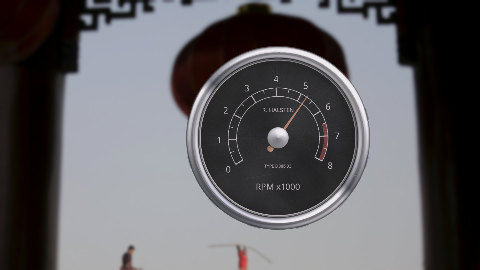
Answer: 5250rpm
